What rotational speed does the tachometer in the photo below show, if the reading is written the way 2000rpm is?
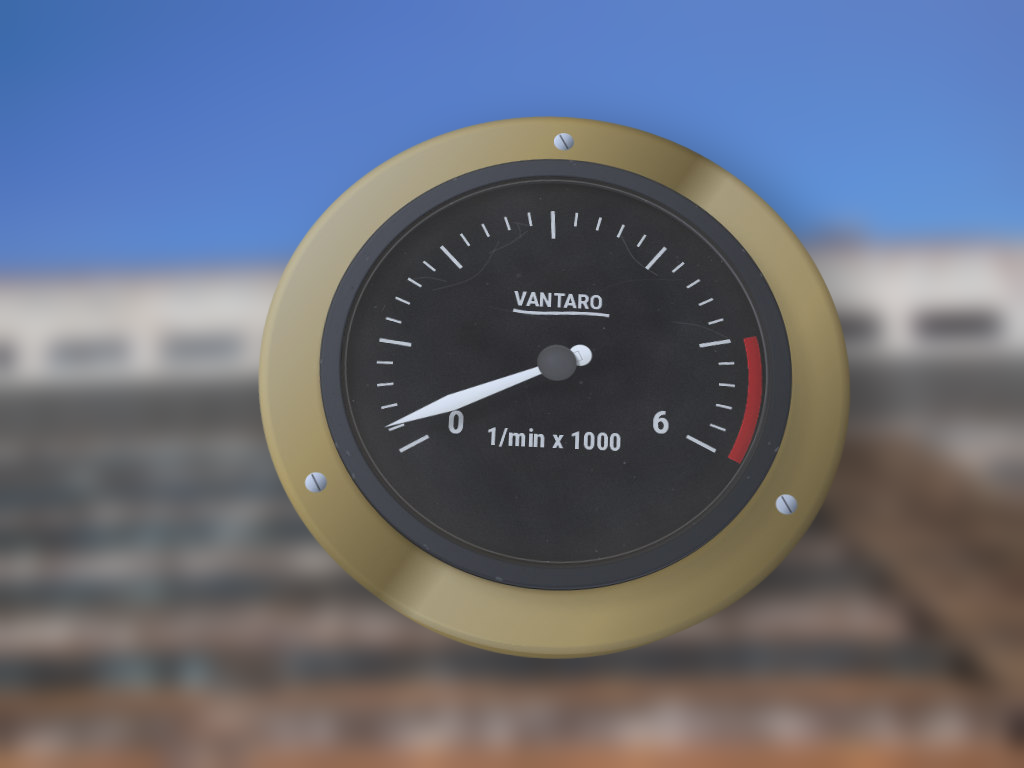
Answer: 200rpm
